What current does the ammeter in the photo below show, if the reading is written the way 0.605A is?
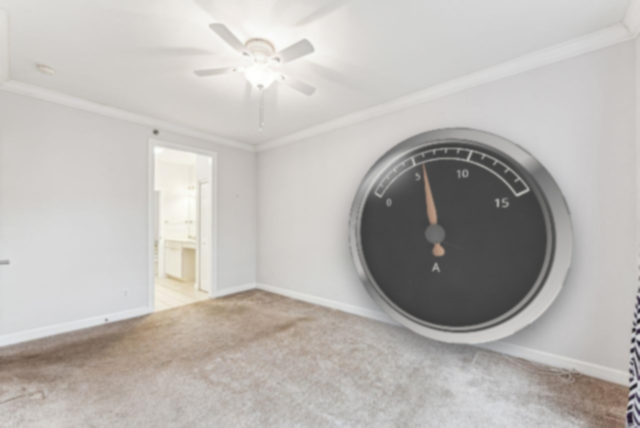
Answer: 6A
